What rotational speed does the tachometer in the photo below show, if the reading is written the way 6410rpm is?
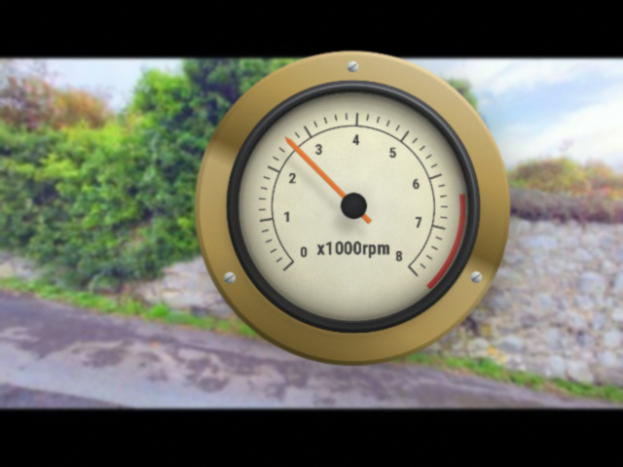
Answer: 2600rpm
